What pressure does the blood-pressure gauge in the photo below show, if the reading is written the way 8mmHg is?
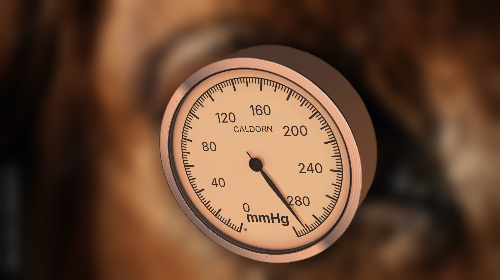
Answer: 290mmHg
